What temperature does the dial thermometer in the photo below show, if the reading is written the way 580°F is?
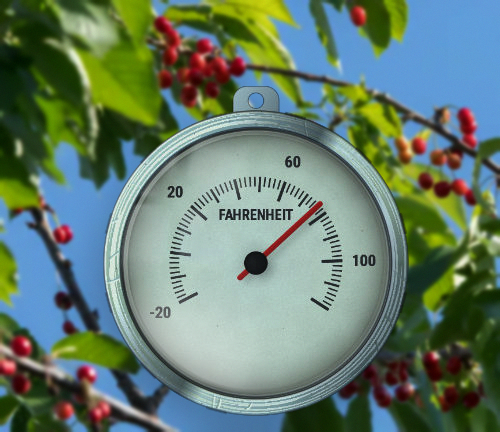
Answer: 76°F
